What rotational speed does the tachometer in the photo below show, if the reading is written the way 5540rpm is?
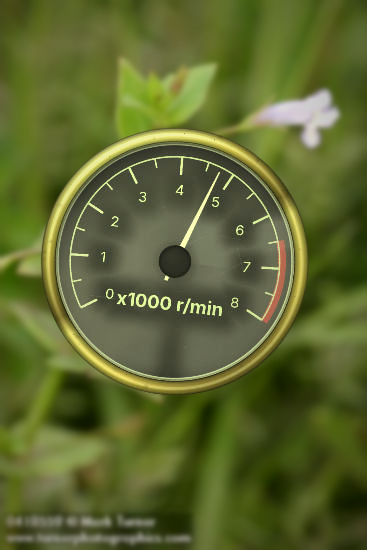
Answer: 4750rpm
